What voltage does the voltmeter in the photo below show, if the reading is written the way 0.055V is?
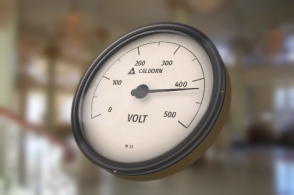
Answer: 425V
